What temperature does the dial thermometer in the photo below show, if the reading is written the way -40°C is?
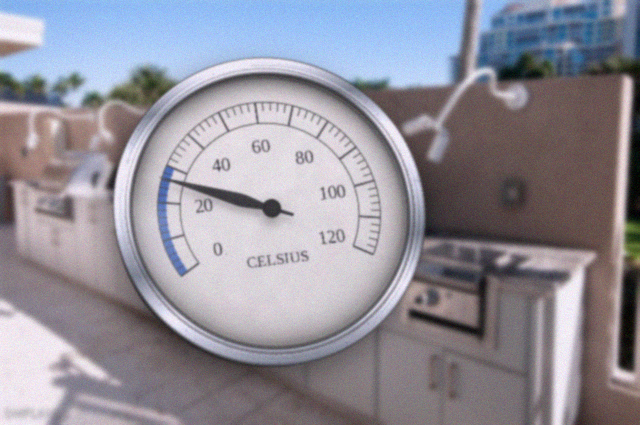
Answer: 26°C
